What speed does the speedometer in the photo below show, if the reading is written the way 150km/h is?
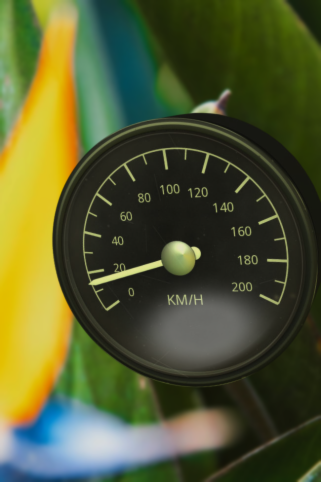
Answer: 15km/h
